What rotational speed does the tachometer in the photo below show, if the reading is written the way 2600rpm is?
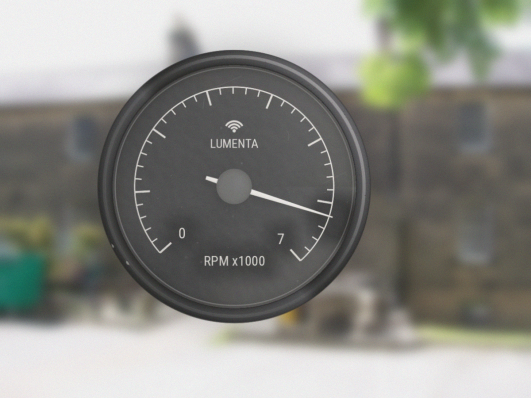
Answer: 6200rpm
